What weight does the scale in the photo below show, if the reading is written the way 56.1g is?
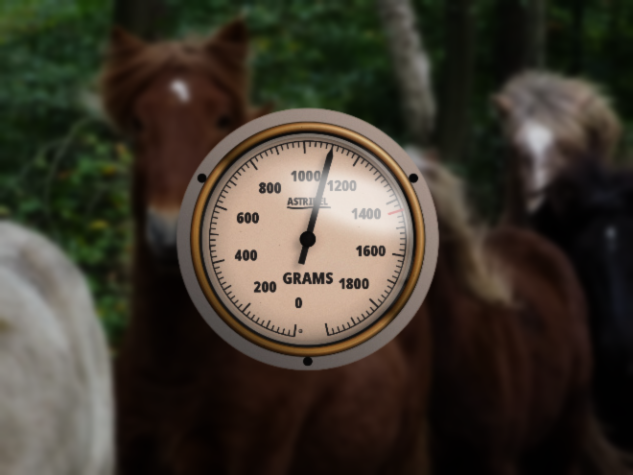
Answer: 1100g
